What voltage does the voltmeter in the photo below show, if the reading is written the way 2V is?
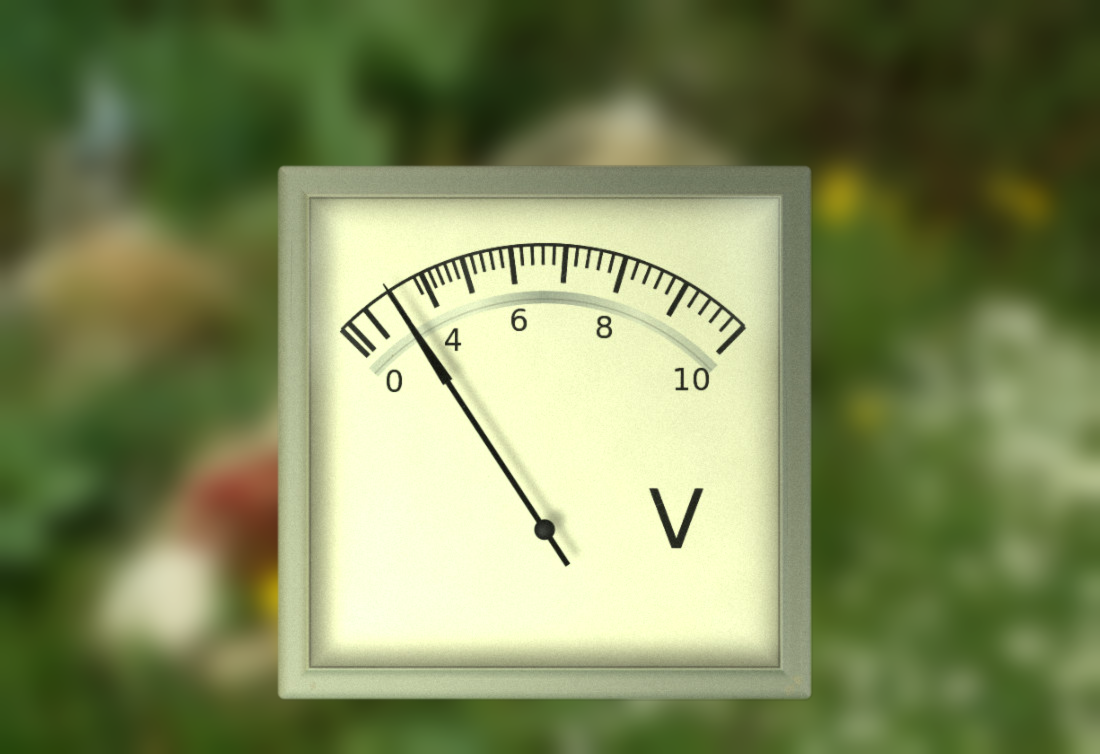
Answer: 3V
